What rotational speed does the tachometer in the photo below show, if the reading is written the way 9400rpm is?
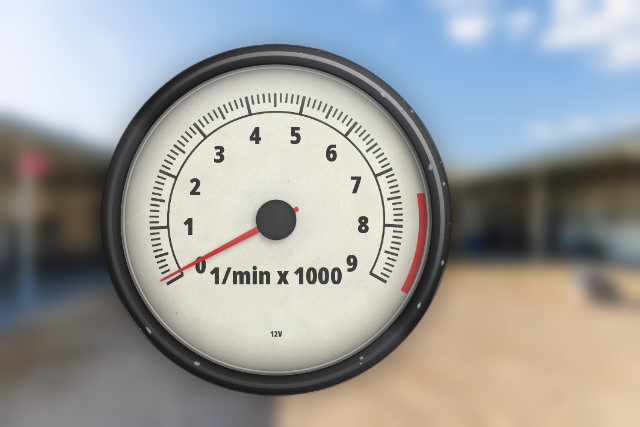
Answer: 100rpm
